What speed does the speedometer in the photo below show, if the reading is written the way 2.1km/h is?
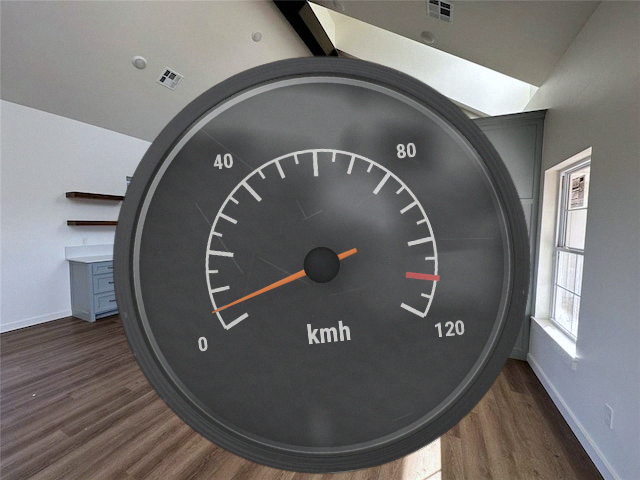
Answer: 5km/h
